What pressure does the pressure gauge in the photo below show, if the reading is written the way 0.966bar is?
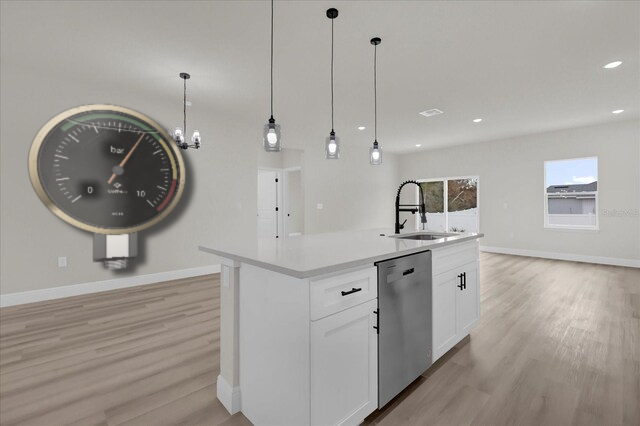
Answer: 6bar
